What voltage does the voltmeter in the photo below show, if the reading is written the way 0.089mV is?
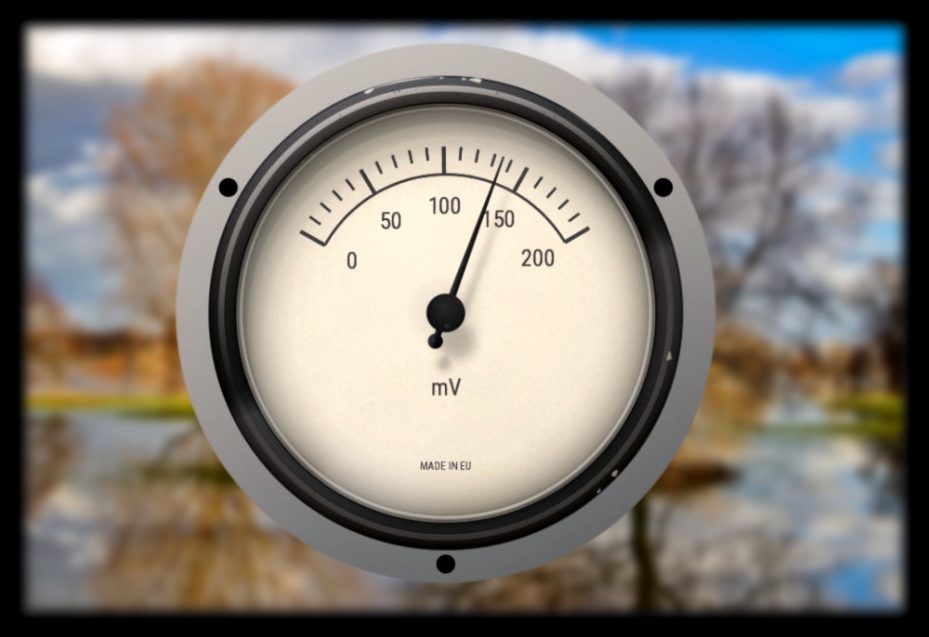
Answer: 135mV
